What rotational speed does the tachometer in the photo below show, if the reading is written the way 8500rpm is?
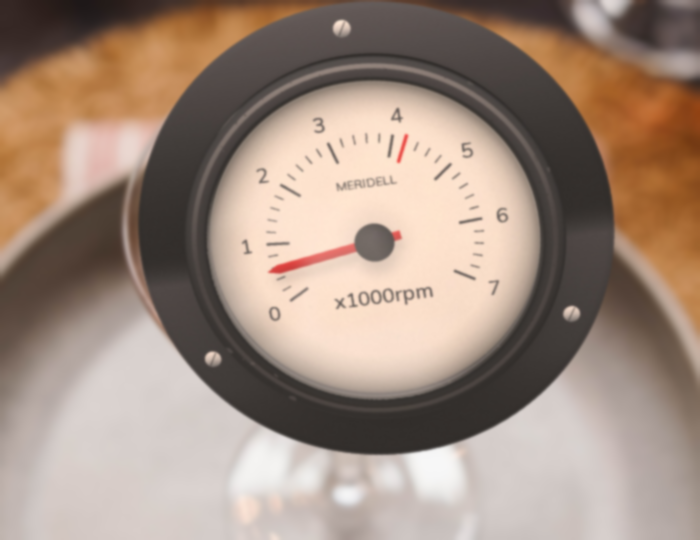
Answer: 600rpm
